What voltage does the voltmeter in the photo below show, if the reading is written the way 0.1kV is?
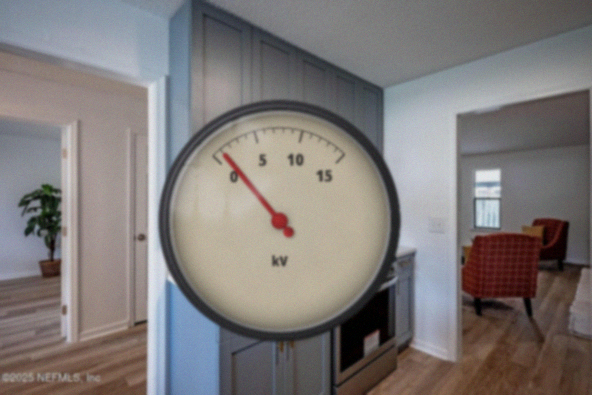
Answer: 1kV
